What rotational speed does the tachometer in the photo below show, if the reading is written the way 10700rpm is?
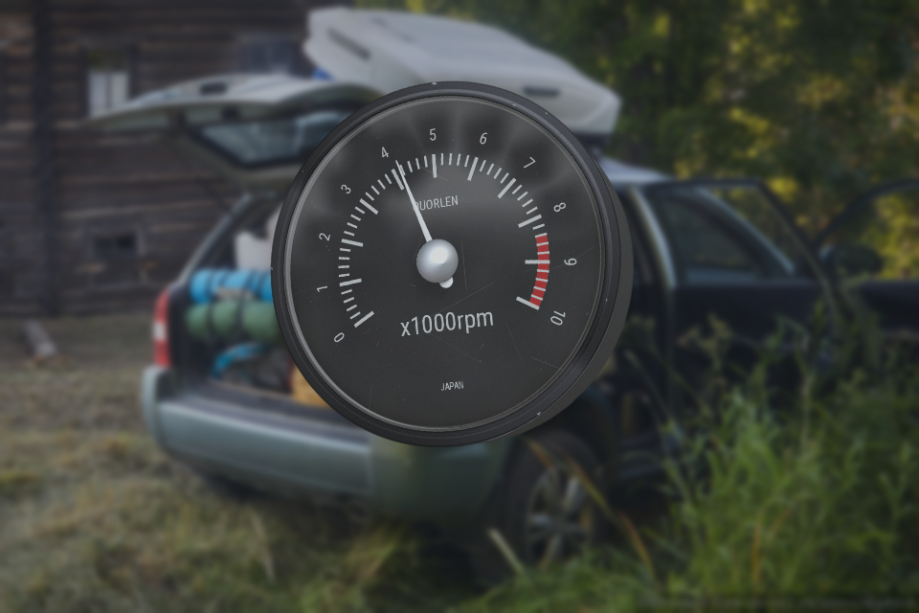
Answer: 4200rpm
